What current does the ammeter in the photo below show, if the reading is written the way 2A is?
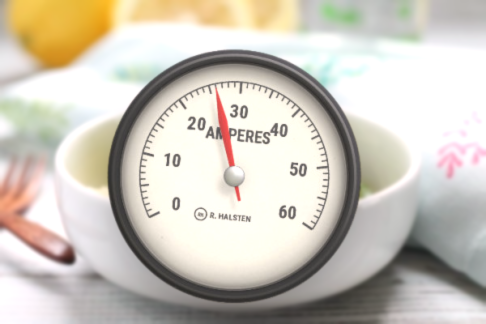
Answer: 26A
